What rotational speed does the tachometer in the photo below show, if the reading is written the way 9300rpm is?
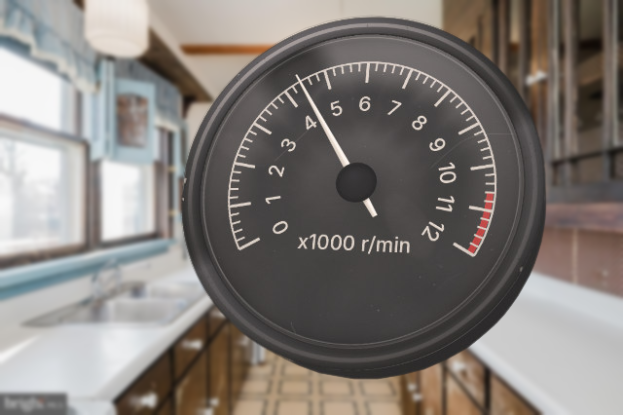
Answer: 4400rpm
